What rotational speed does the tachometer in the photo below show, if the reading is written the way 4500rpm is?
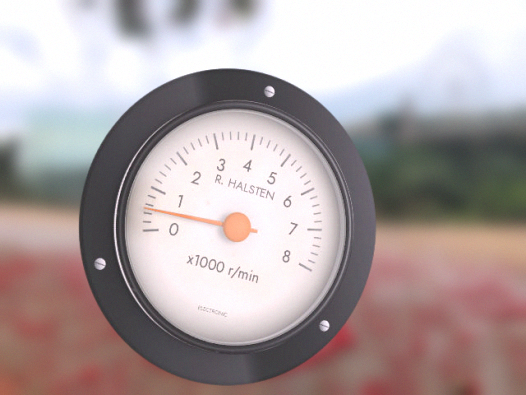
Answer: 500rpm
